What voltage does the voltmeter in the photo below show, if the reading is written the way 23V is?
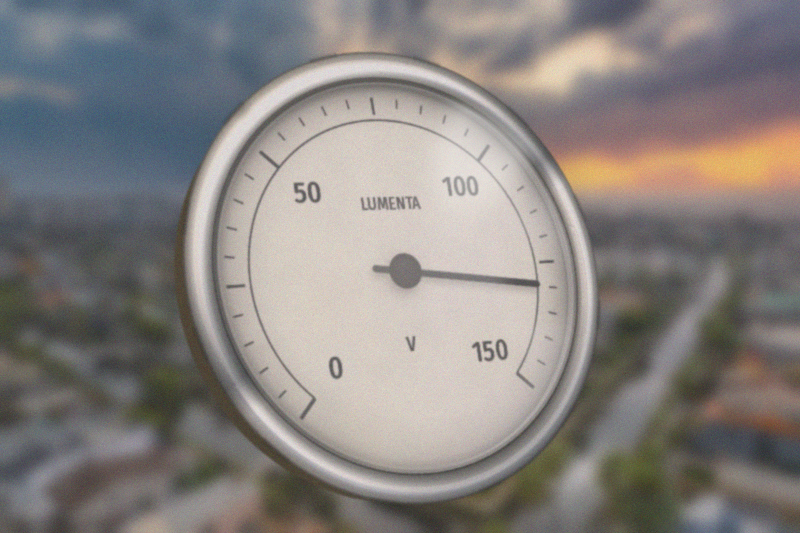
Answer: 130V
